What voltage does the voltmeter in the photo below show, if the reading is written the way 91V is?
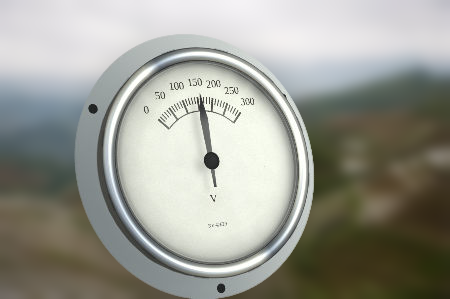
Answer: 150V
